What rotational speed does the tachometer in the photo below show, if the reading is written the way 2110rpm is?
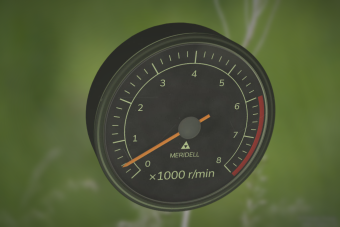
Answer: 400rpm
